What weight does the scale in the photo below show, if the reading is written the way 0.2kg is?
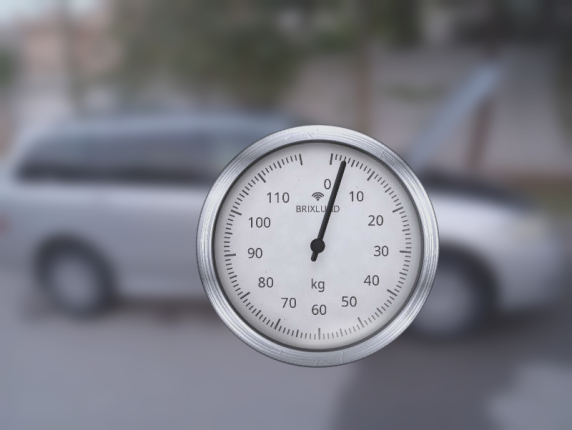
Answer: 3kg
